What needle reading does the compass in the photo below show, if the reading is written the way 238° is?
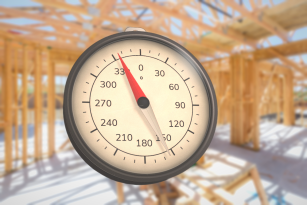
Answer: 335°
